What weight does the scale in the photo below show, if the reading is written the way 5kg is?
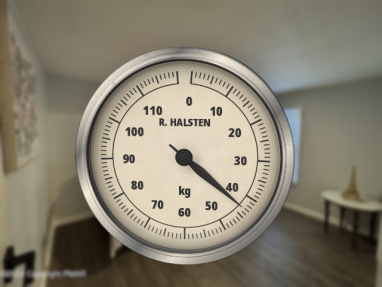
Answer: 43kg
